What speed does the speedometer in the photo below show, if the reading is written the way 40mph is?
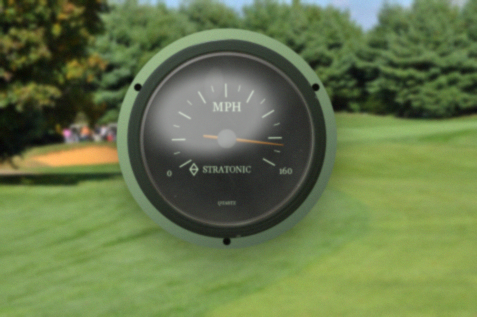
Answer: 145mph
